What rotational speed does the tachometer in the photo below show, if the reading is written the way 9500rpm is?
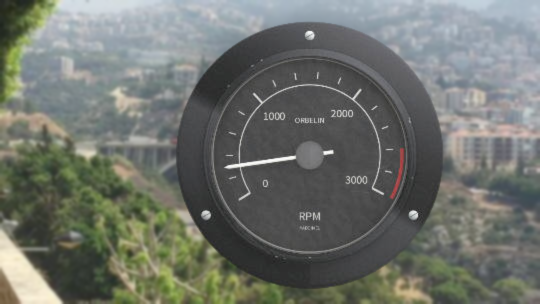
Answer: 300rpm
